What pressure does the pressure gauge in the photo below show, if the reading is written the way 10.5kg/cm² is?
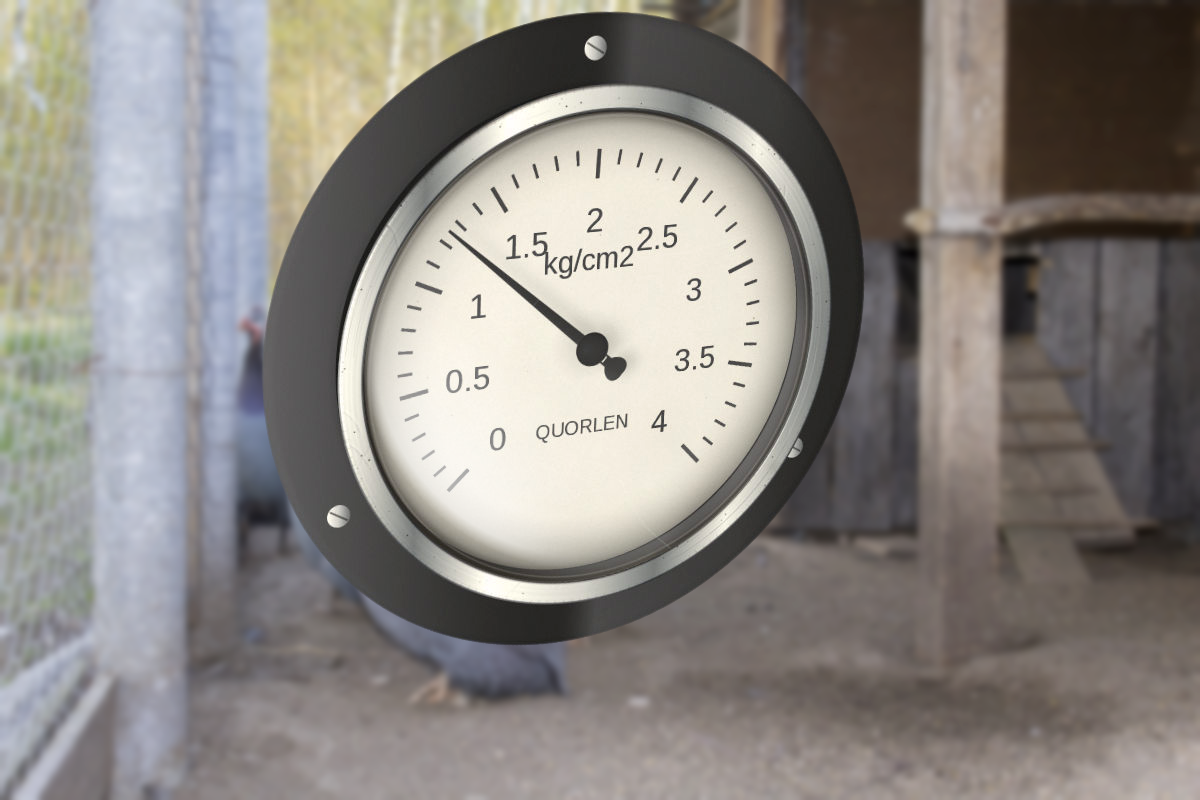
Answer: 1.25kg/cm²
